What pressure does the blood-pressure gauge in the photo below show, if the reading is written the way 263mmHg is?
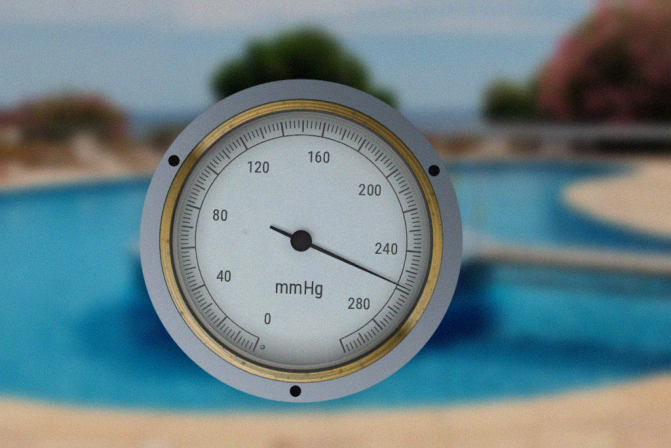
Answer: 258mmHg
